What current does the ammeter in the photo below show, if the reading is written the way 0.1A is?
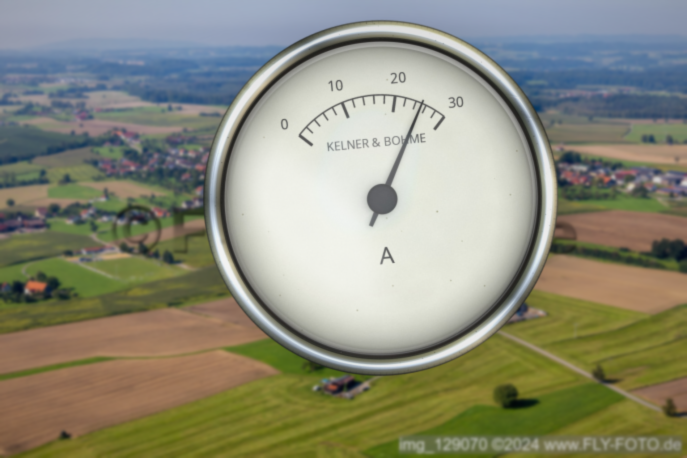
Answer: 25A
